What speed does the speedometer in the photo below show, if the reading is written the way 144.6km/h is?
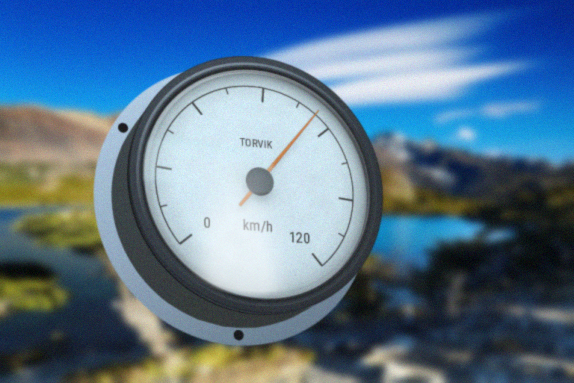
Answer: 75km/h
